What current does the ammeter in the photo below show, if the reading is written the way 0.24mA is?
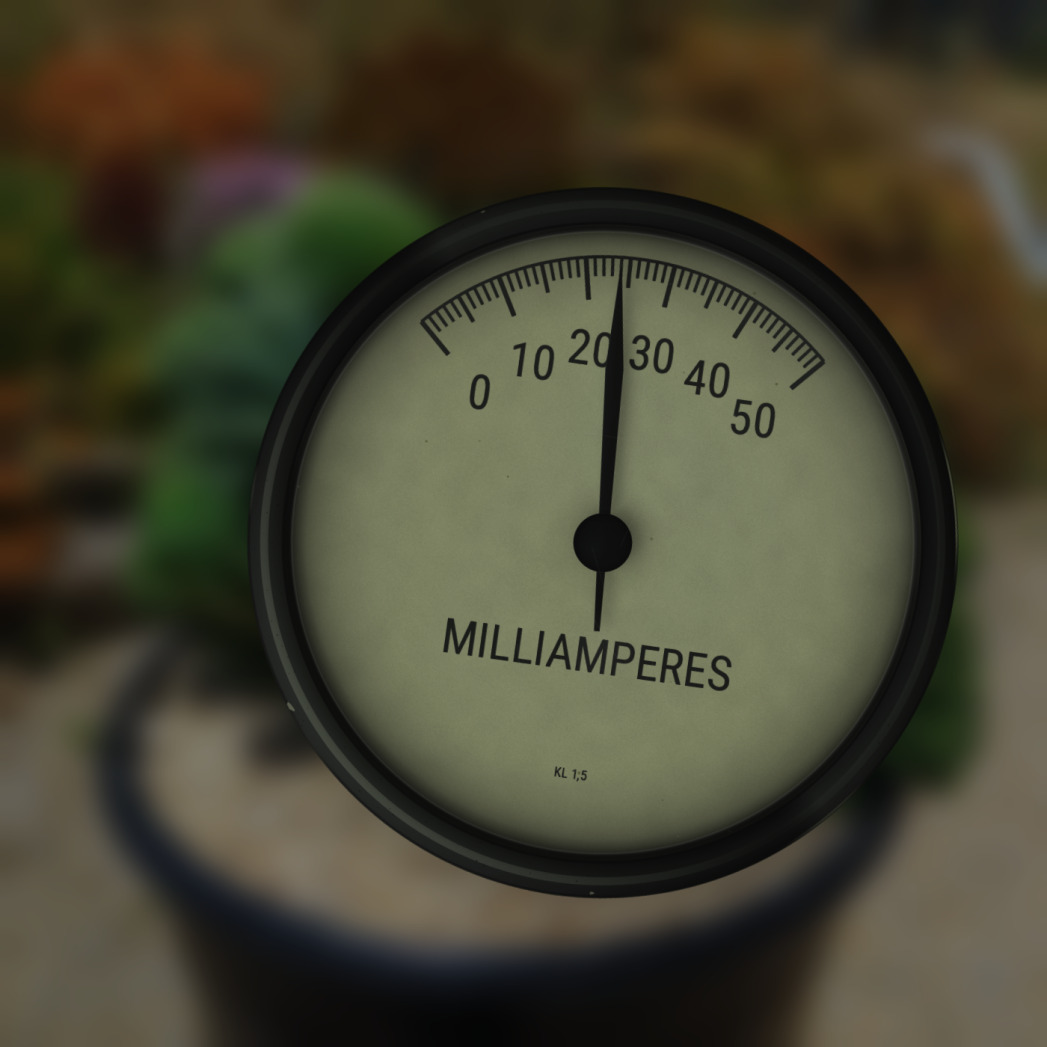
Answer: 24mA
